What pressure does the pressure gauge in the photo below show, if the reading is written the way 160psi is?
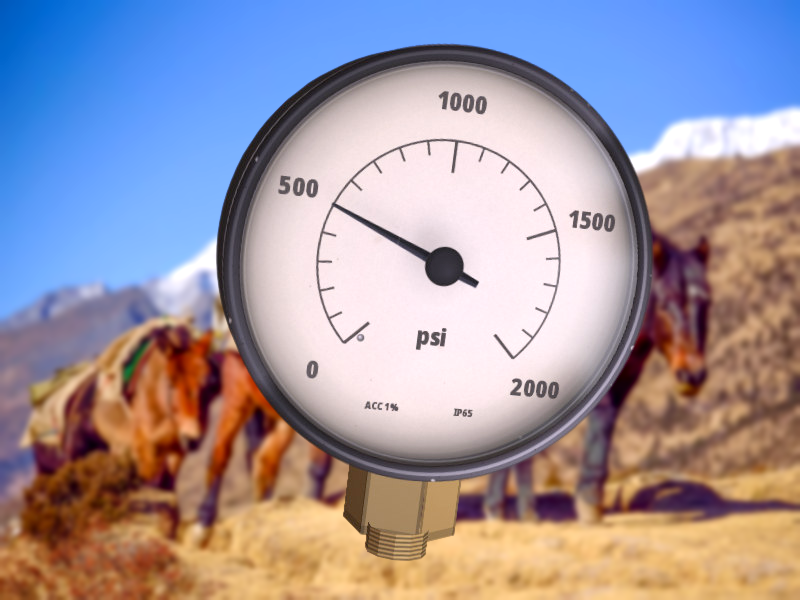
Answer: 500psi
